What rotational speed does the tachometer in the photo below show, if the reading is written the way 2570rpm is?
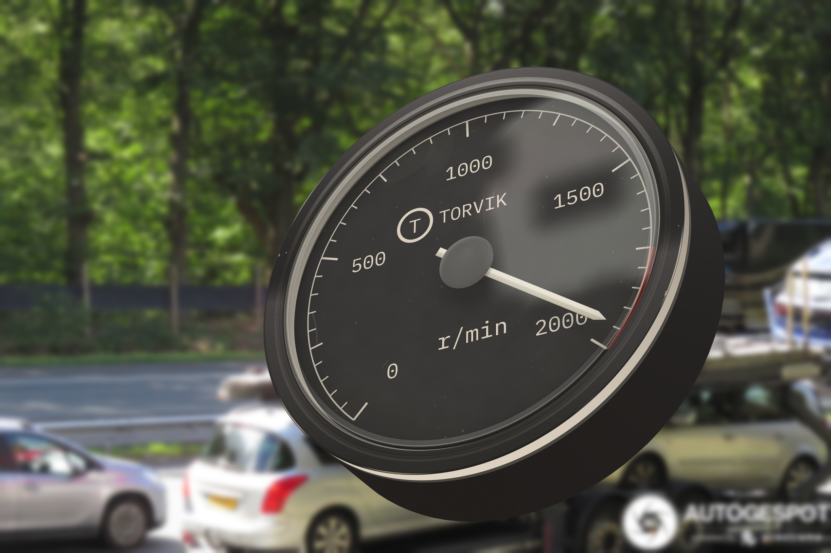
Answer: 1950rpm
